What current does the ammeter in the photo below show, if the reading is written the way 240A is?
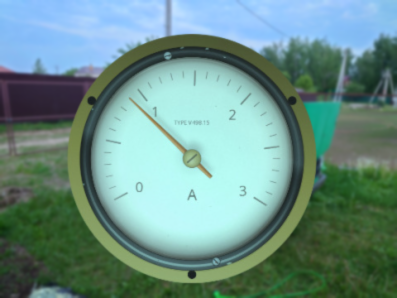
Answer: 0.9A
